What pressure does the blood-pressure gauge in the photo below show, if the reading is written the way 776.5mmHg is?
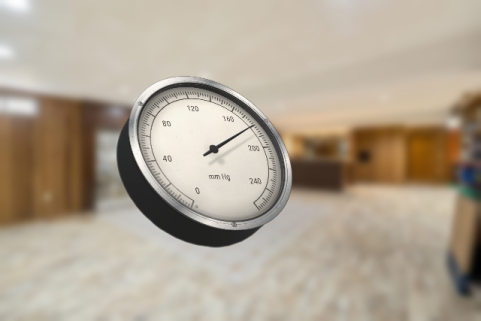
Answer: 180mmHg
